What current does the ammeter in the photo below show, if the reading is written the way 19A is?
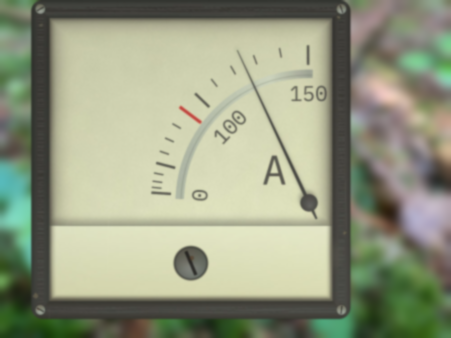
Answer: 125A
